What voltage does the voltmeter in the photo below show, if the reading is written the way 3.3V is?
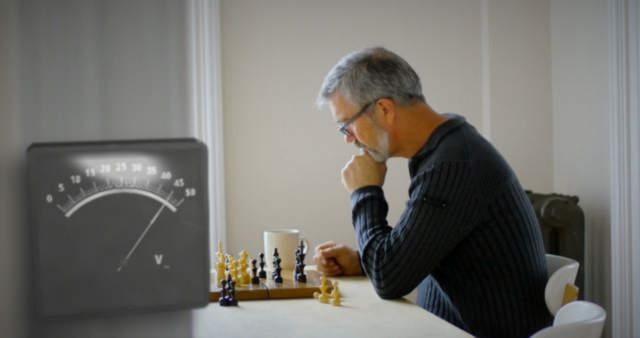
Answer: 45V
